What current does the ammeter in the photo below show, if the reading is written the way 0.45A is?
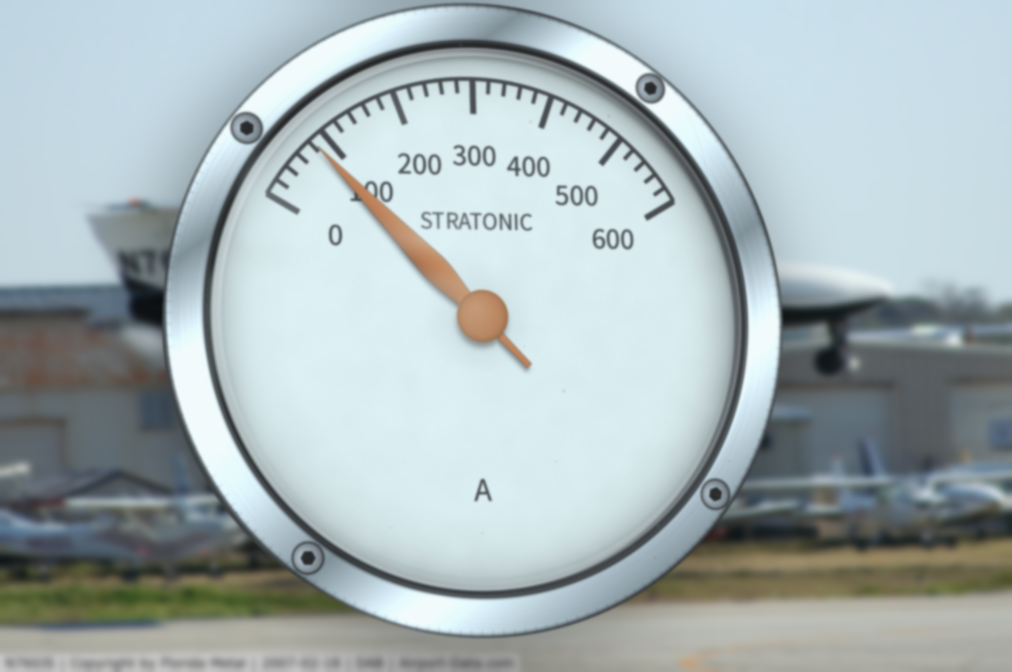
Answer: 80A
